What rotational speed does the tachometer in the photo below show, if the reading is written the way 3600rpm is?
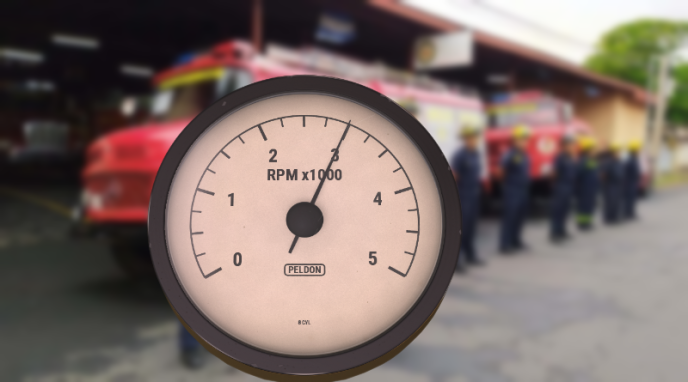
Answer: 3000rpm
